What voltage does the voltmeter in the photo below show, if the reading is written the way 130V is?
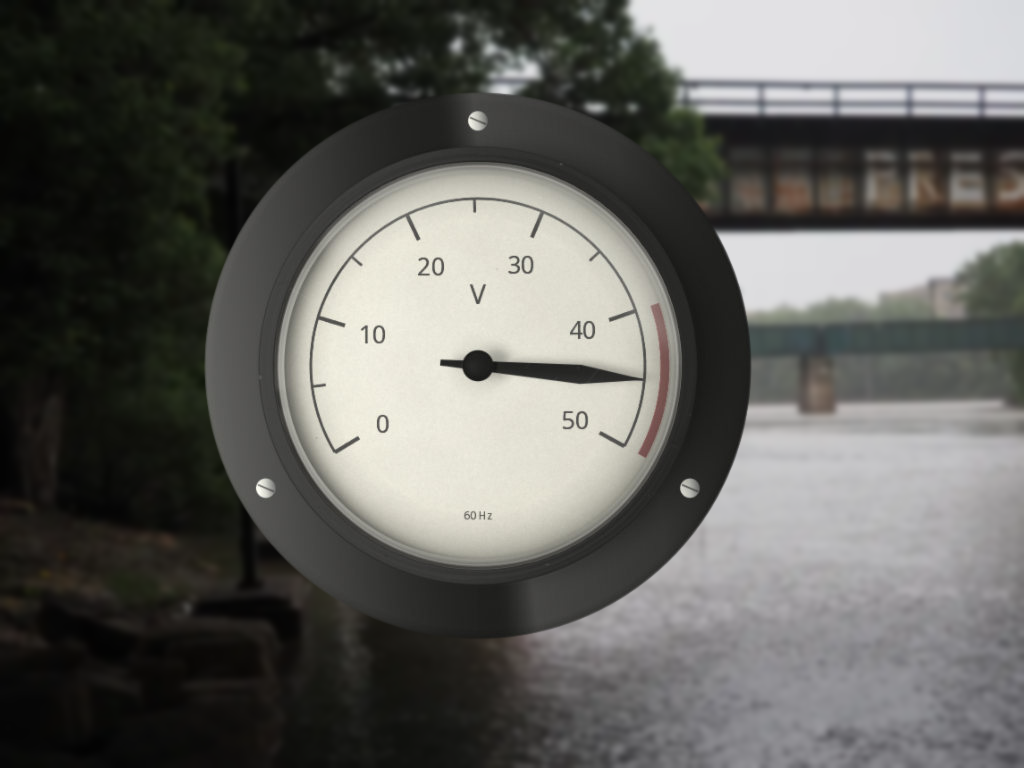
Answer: 45V
